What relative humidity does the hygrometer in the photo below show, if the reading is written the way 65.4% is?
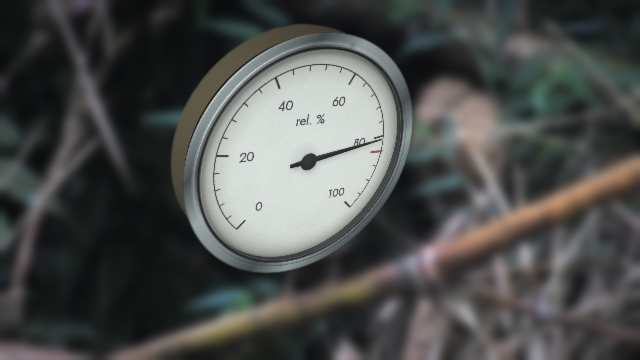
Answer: 80%
